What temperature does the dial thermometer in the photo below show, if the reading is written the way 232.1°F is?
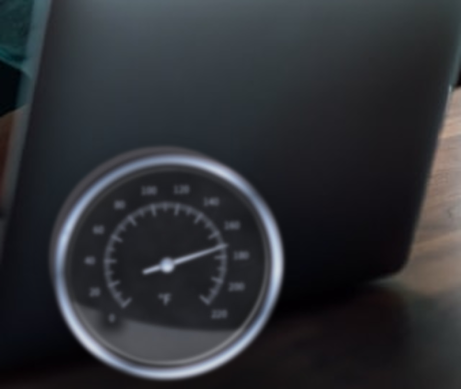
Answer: 170°F
